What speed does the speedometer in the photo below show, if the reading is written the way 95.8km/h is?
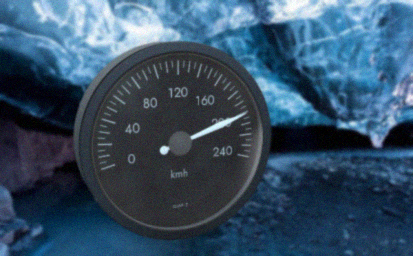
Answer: 200km/h
